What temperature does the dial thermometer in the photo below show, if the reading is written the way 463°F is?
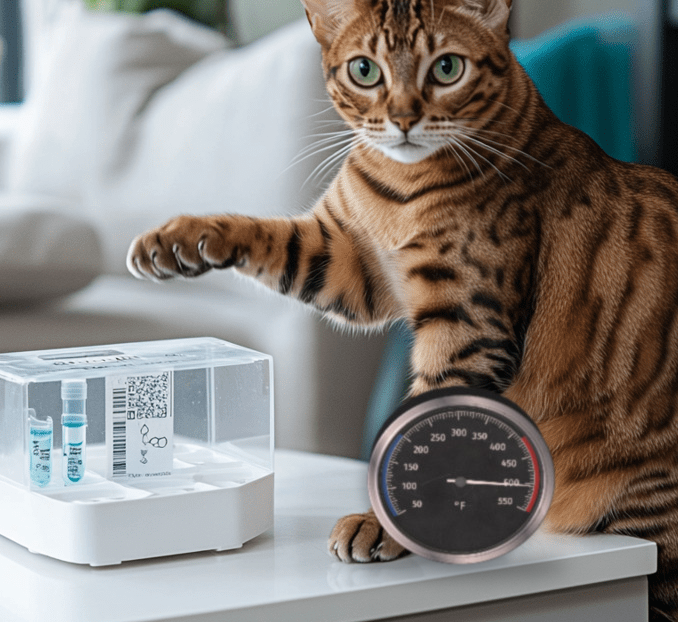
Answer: 500°F
